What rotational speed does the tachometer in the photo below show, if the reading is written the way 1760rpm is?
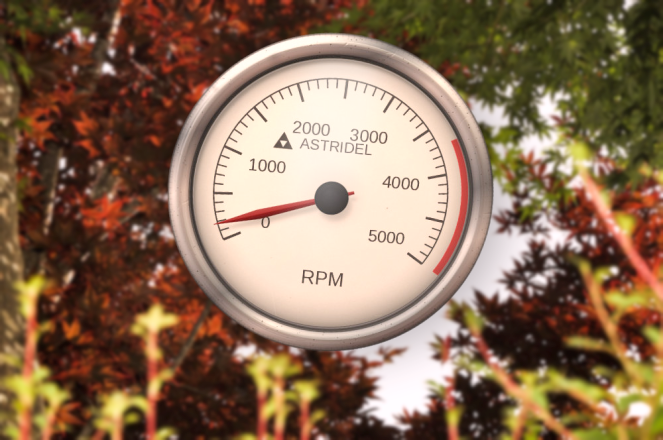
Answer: 200rpm
